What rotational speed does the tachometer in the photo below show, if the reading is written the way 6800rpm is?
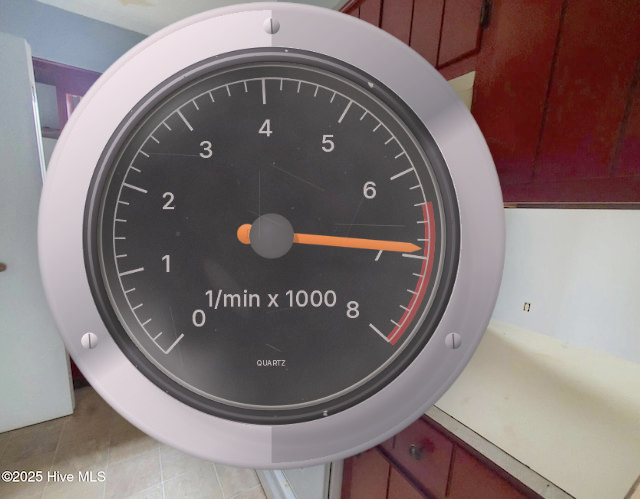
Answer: 6900rpm
